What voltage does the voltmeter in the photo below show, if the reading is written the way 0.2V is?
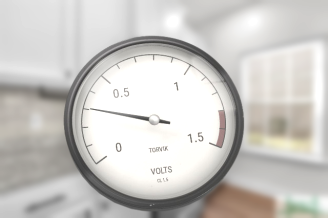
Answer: 0.3V
